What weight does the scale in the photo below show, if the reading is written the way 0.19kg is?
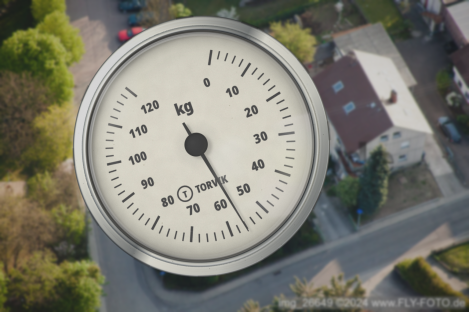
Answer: 56kg
